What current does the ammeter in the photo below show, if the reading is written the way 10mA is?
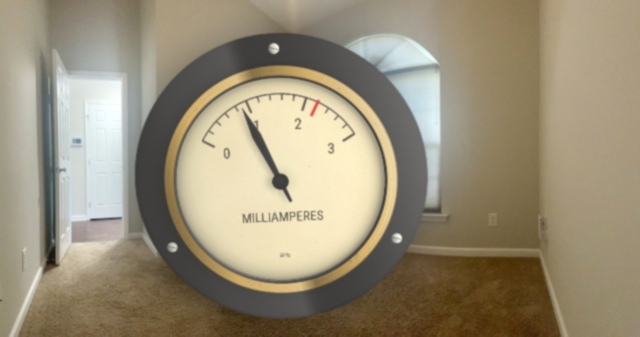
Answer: 0.9mA
